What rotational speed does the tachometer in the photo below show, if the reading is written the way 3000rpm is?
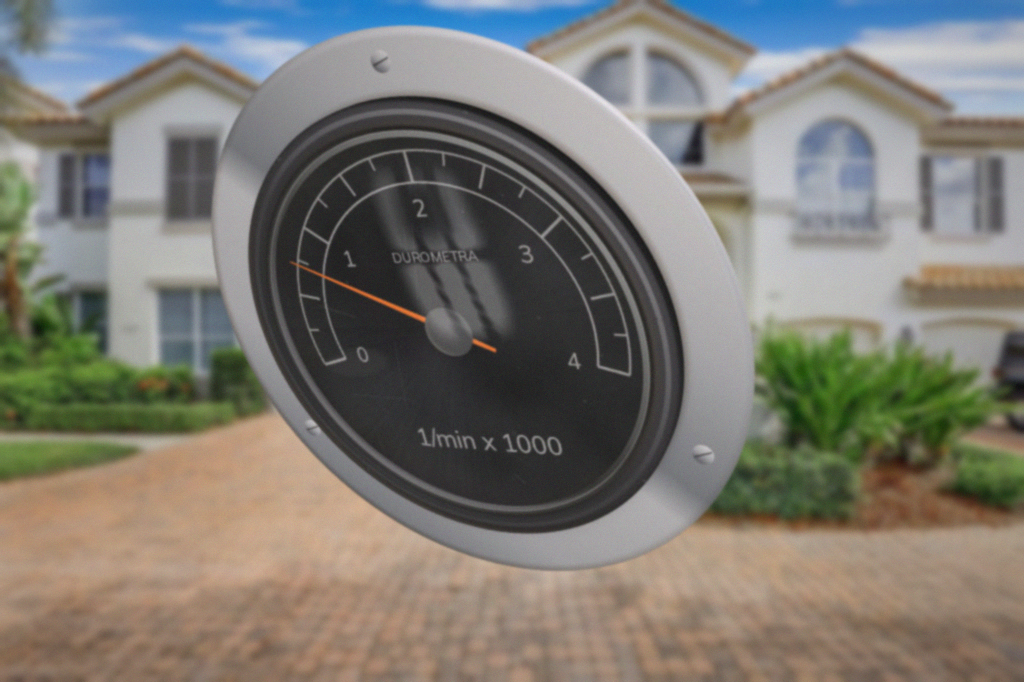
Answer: 750rpm
